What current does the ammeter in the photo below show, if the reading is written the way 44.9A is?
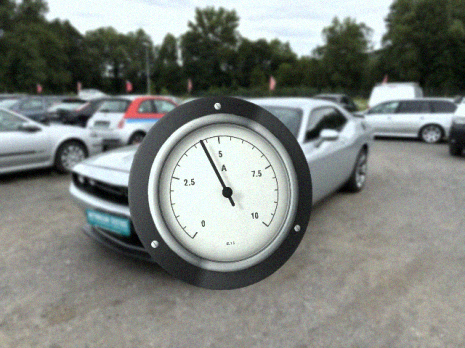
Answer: 4.25A
